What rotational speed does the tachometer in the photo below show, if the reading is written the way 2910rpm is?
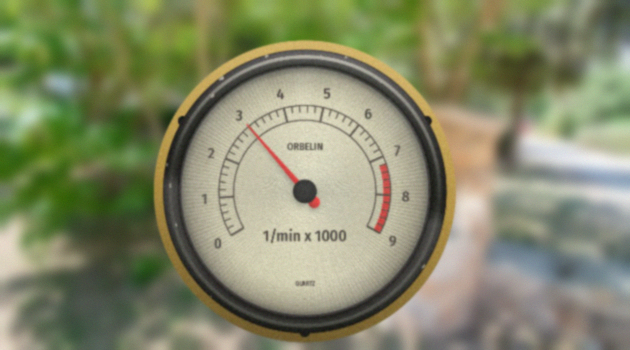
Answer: 3000rpm
